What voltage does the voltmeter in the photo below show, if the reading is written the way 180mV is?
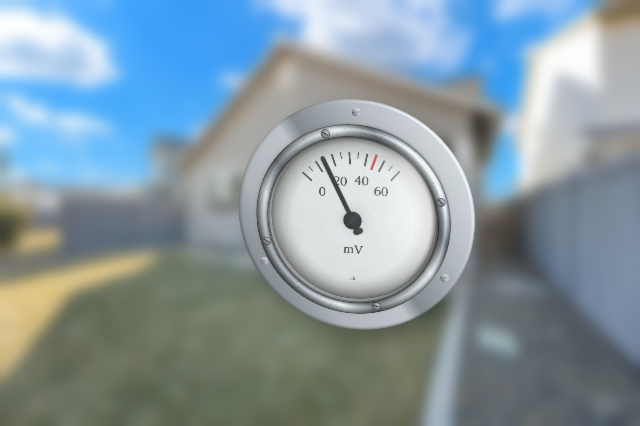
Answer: 15mV
